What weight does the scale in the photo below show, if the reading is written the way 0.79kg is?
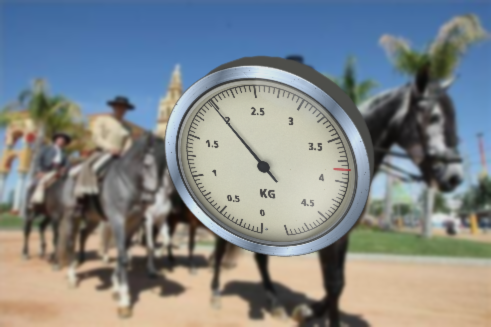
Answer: 2kg
